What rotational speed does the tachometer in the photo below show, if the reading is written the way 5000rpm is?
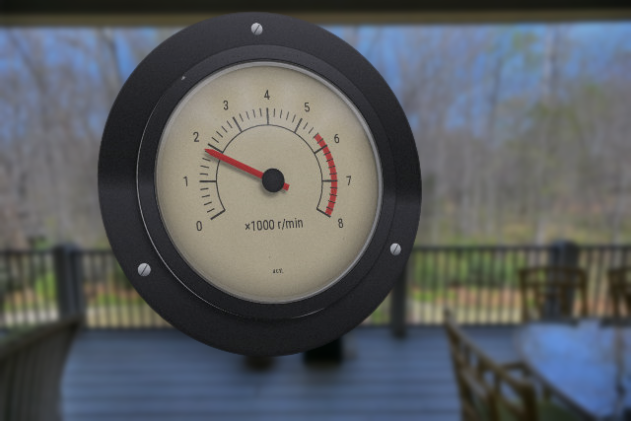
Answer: 1800rpm
